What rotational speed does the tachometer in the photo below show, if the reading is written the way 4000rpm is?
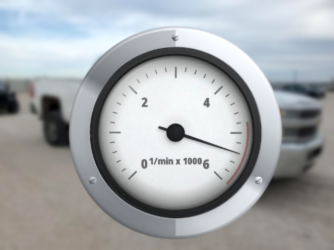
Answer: 5400rpm
